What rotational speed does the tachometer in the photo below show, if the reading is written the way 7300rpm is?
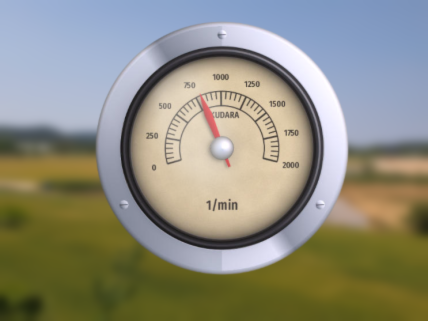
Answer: 800rpm
